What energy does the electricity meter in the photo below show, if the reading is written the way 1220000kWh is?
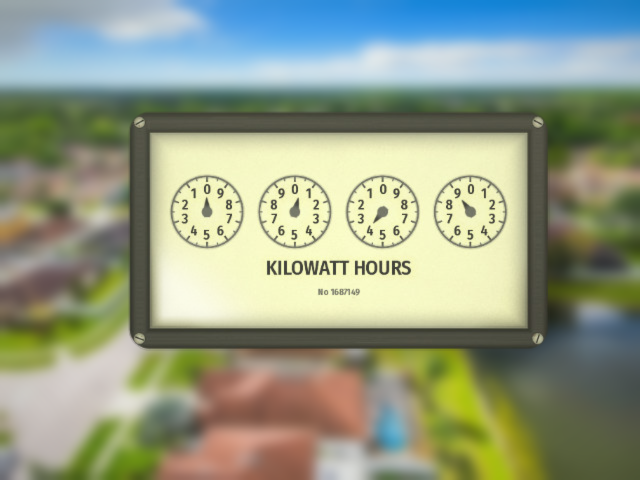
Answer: 39kWh
